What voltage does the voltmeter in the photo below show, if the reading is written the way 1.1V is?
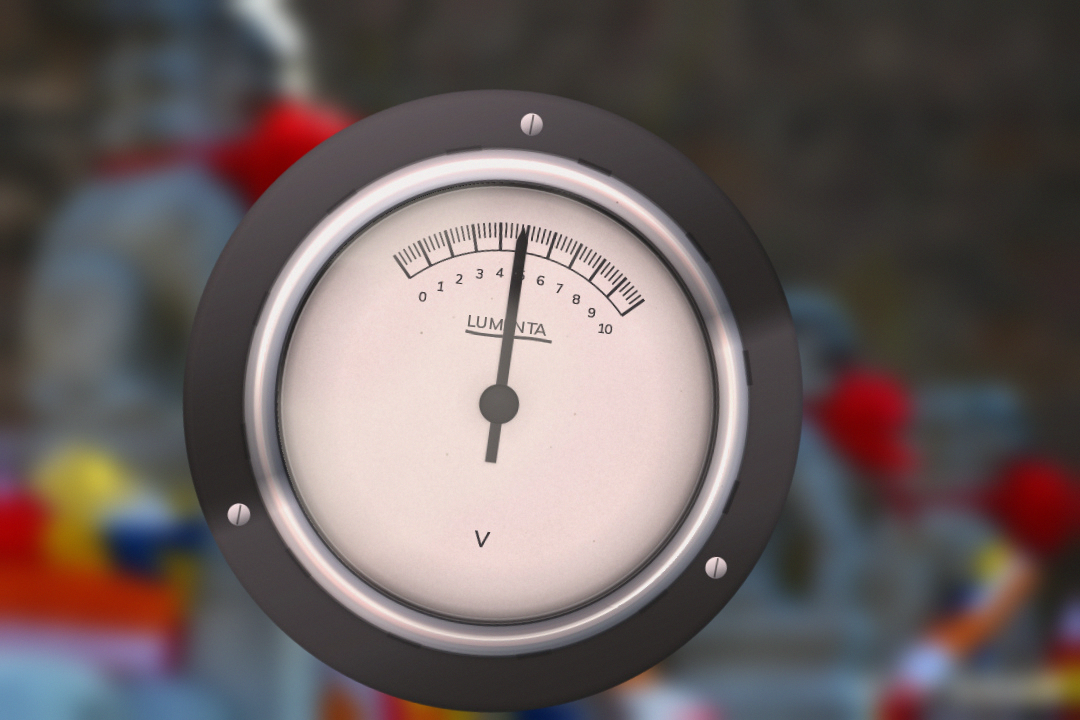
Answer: 4.8V
